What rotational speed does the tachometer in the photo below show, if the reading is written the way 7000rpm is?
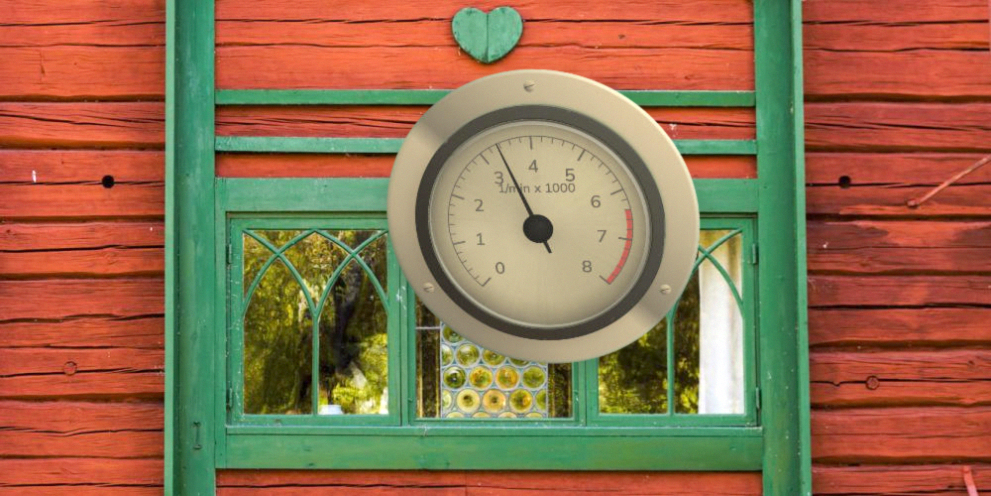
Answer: 3400rpm
